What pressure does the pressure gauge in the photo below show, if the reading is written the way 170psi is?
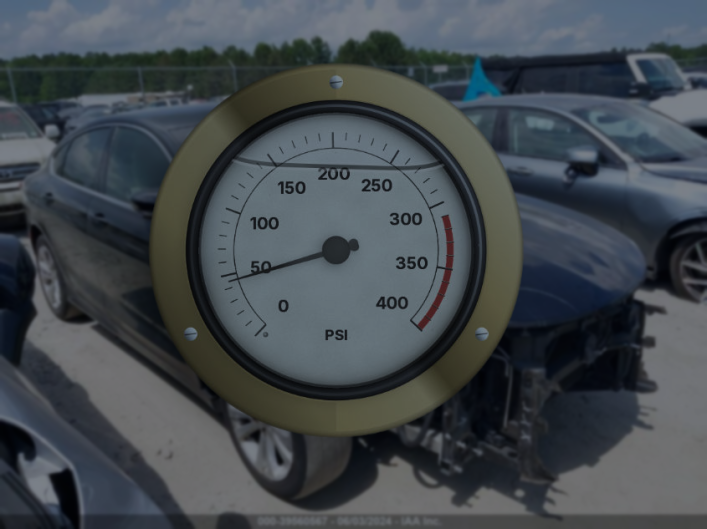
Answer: 45psi
